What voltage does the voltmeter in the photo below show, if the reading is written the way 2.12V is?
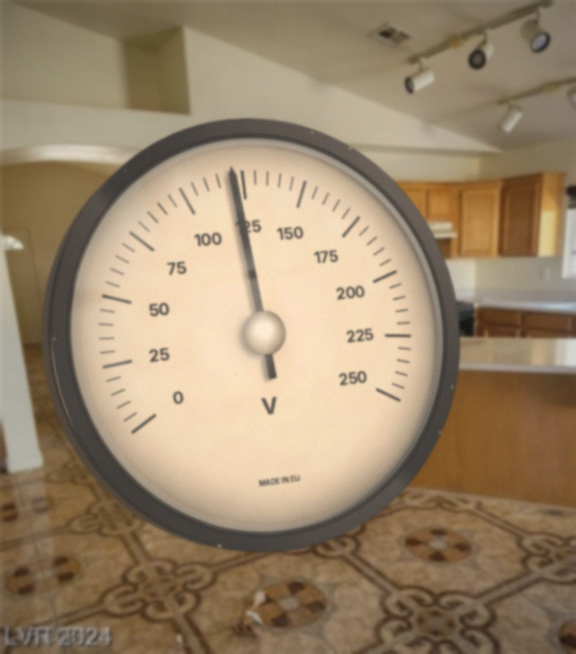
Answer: 120V
